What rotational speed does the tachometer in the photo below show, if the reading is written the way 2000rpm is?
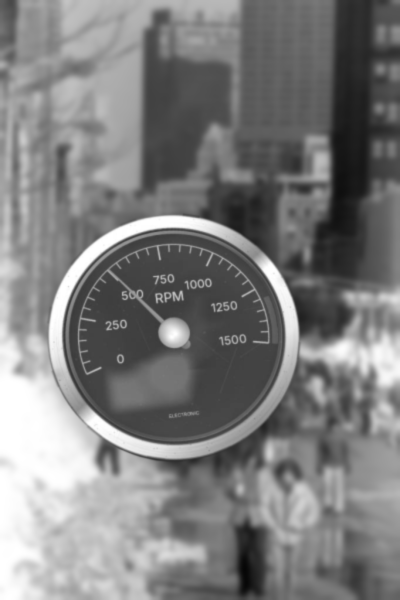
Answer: 500rpm
